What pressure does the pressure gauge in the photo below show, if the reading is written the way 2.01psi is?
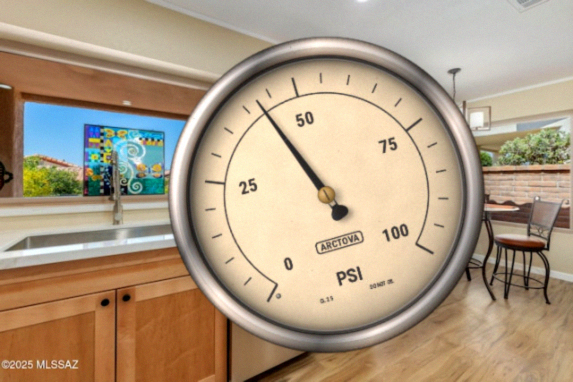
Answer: 42.5psi
